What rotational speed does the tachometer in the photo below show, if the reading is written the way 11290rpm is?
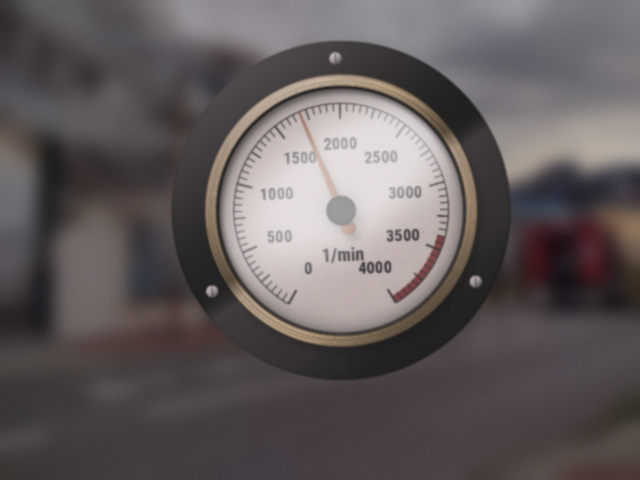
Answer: 1700rpm
